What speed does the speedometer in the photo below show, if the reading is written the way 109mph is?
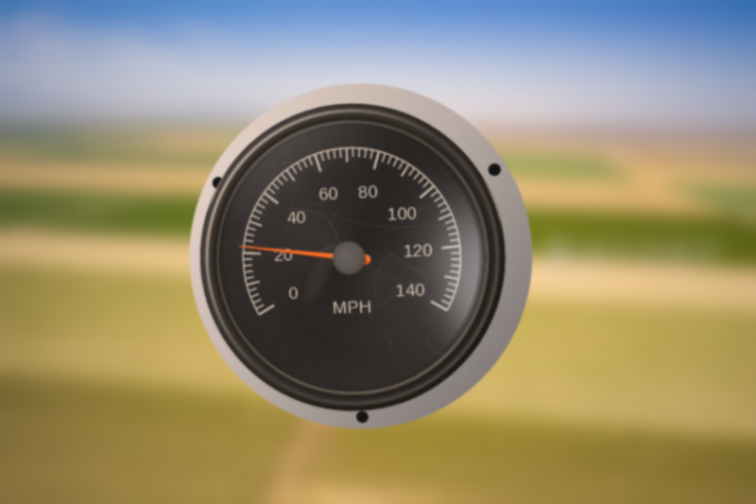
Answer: 22mph
